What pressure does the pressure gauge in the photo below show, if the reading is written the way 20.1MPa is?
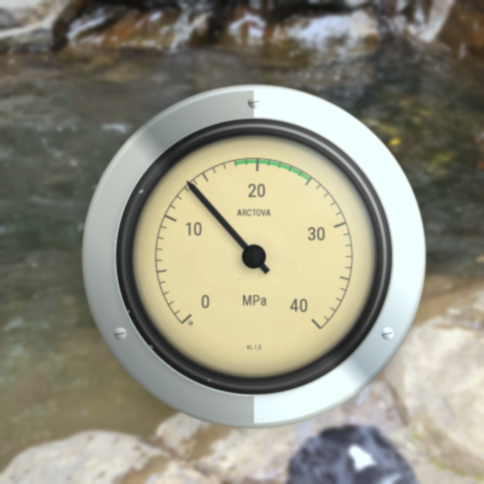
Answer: 13.5MPa
